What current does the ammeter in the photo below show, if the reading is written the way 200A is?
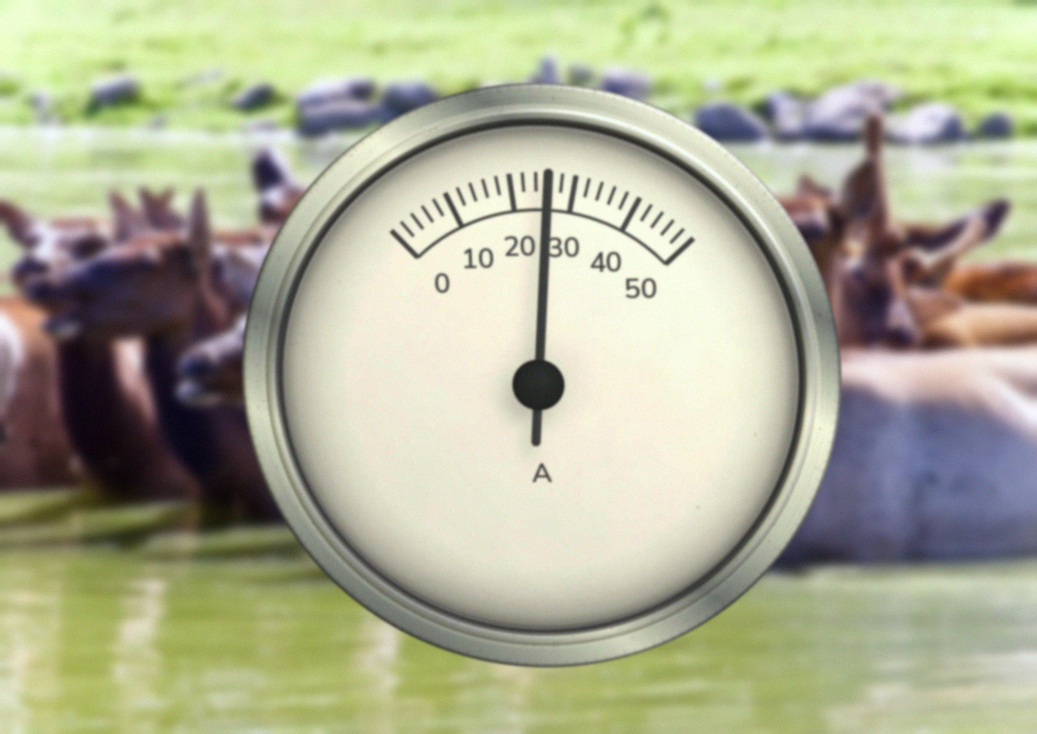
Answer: 26A
